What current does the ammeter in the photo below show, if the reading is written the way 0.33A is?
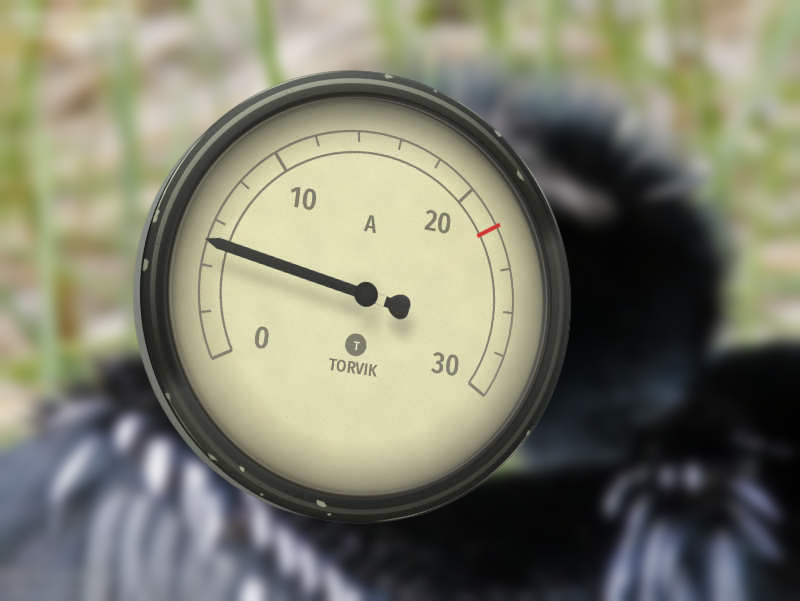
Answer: 5A
